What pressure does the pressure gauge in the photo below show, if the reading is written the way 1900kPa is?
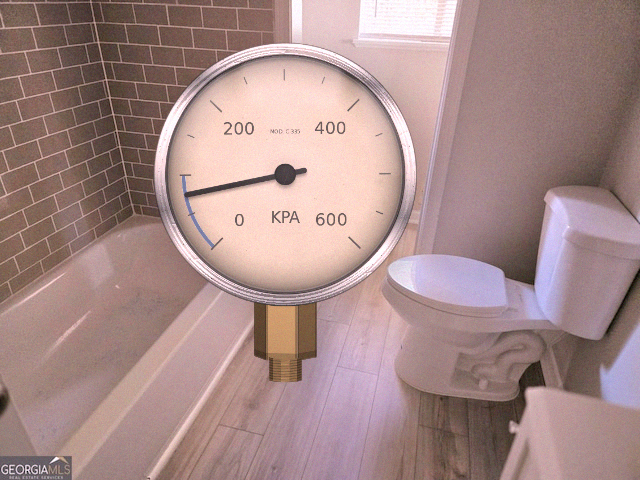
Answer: 75kPa
